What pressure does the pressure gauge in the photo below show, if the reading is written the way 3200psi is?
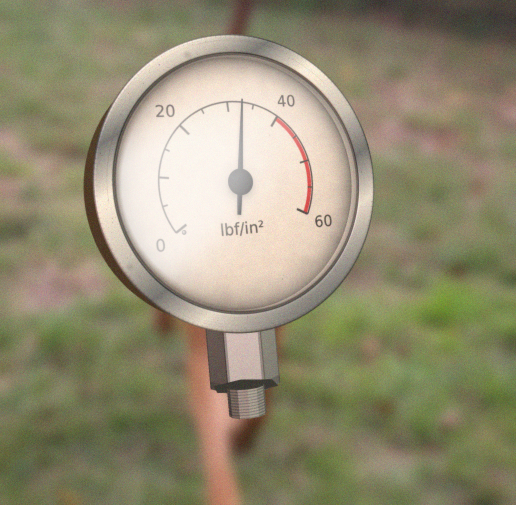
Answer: 32.5psi
